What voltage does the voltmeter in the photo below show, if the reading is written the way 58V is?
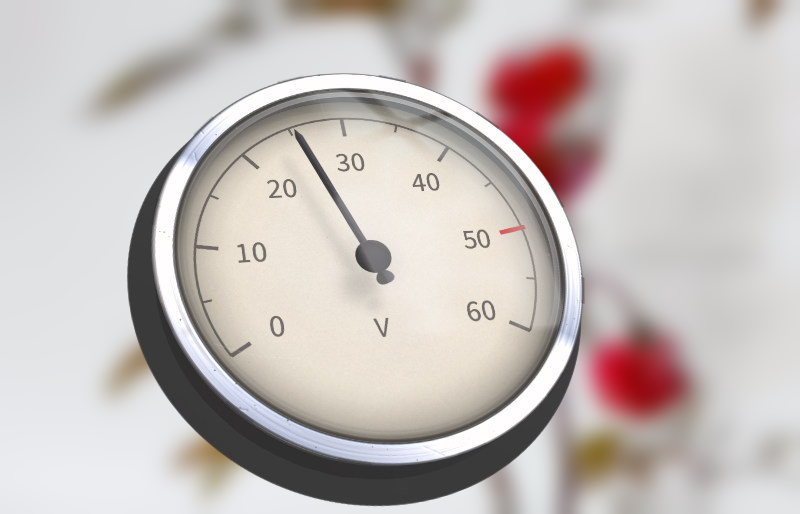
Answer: 25V
